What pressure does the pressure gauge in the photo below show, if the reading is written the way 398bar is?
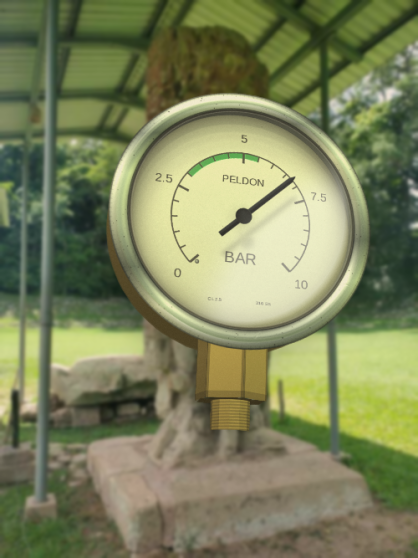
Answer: 6.75bar
